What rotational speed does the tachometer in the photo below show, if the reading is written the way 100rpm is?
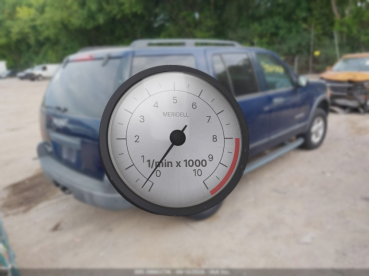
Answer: 250rpm
